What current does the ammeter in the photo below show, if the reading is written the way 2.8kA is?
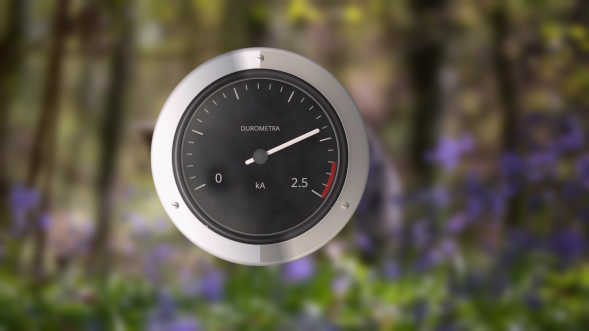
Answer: 1.9kA
